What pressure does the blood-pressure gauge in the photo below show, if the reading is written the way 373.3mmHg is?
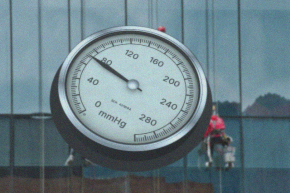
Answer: 70mmHg
